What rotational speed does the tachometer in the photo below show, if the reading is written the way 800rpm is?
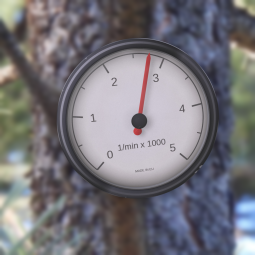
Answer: 2750rpm
